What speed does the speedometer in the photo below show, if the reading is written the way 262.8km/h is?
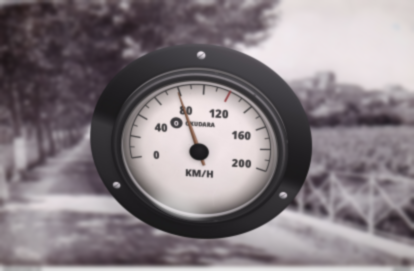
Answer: 80km/h
